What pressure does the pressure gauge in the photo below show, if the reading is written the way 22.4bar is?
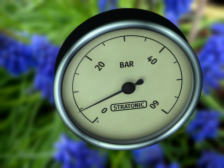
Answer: 5bar
